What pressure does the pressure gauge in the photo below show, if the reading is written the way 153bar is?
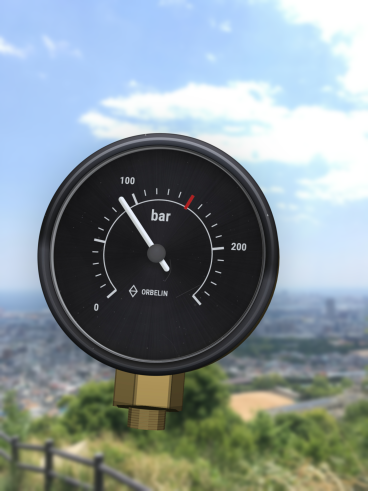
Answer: 90bar
